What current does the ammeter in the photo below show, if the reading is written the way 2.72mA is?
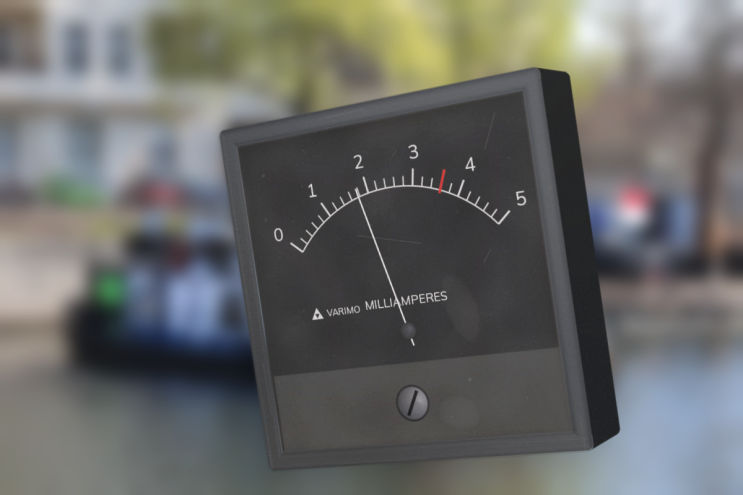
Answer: 1.8mA
